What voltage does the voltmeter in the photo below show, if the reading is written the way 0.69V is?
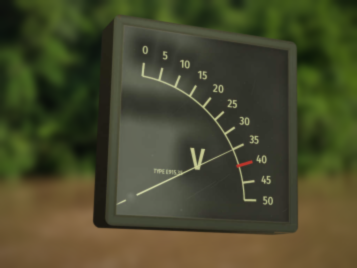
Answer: 35V
